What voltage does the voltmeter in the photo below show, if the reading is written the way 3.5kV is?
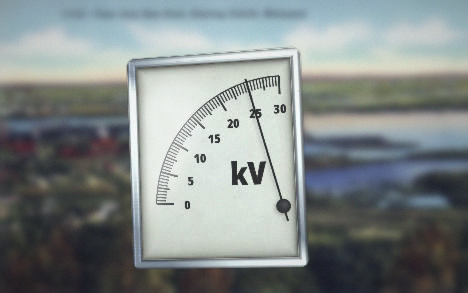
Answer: 25kV
